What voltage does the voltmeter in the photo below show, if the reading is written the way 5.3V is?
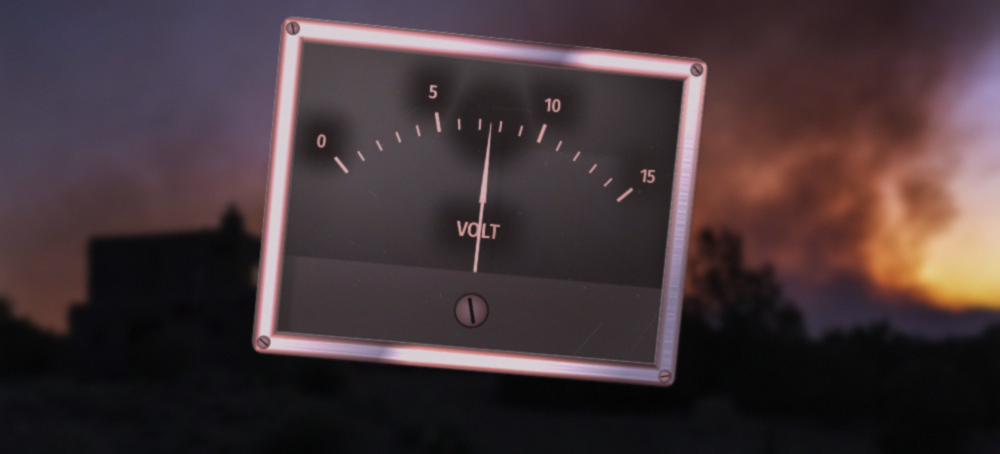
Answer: 7.5V
